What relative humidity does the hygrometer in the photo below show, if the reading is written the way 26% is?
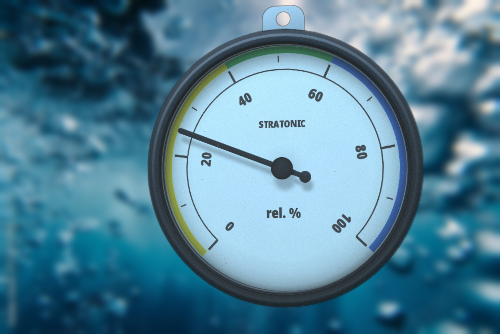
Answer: 25%
